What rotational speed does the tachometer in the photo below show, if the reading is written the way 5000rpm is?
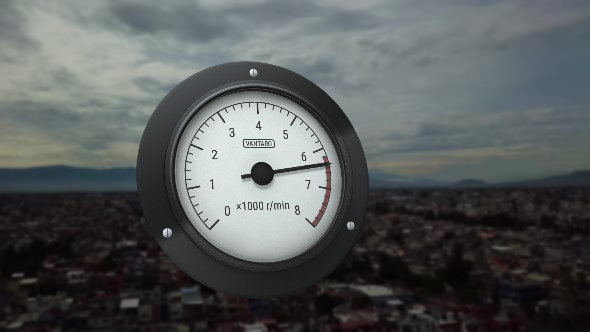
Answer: 6400rpm
